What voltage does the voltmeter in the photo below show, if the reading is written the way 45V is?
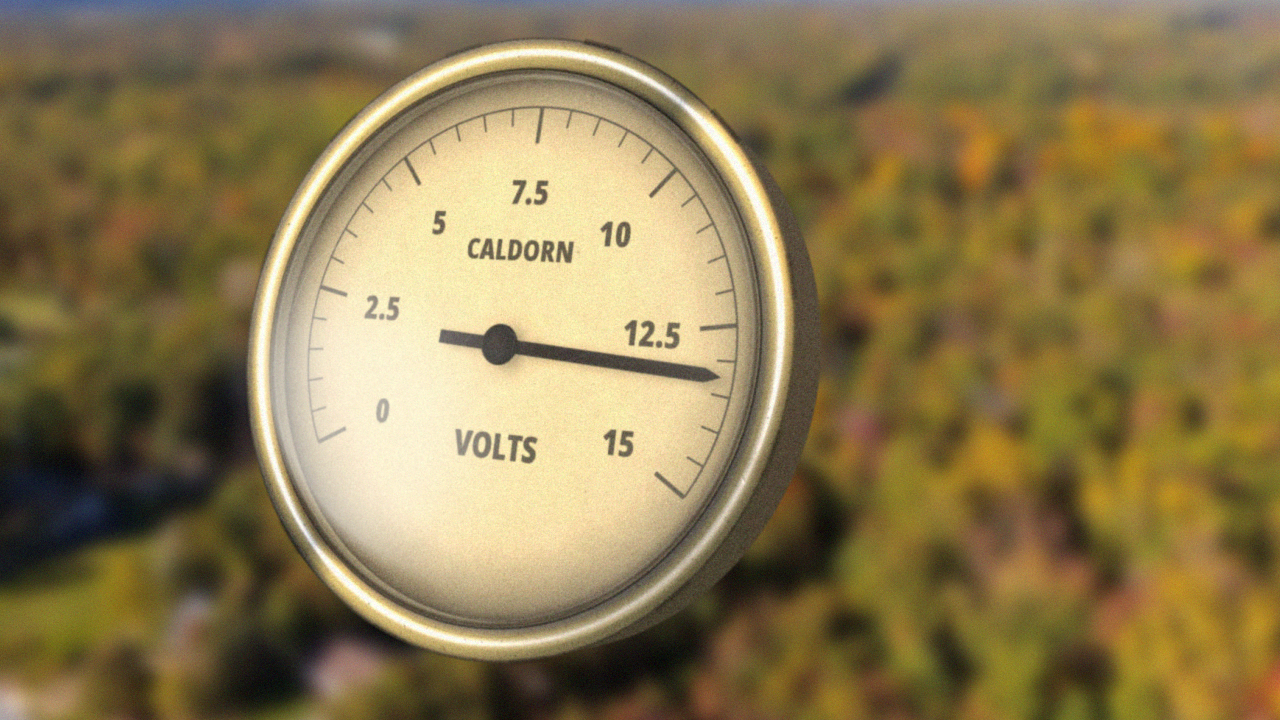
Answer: 13.25V
